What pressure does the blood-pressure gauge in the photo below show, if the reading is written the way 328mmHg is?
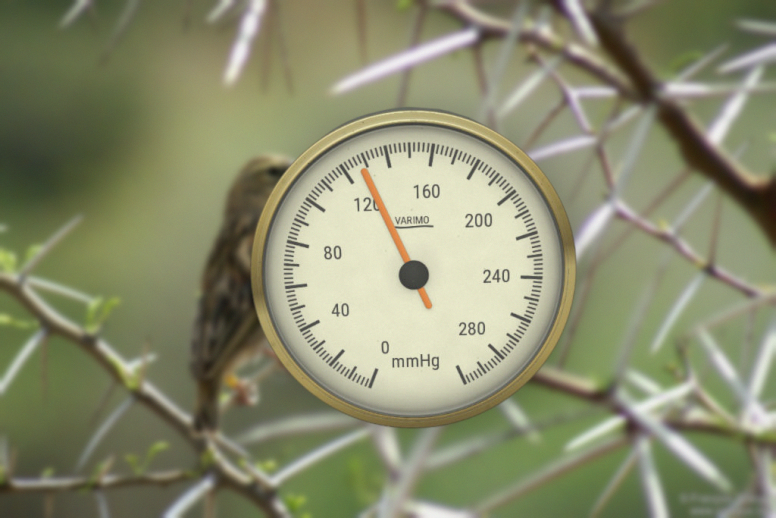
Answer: 128mmHg
